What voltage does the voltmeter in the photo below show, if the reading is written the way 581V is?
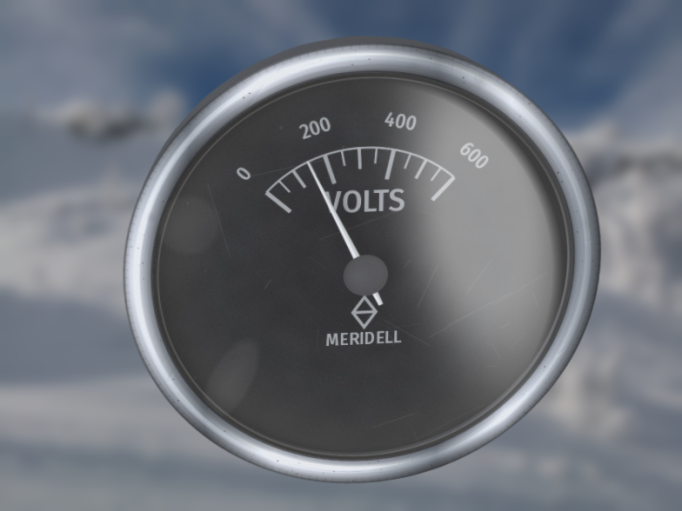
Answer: 150V
